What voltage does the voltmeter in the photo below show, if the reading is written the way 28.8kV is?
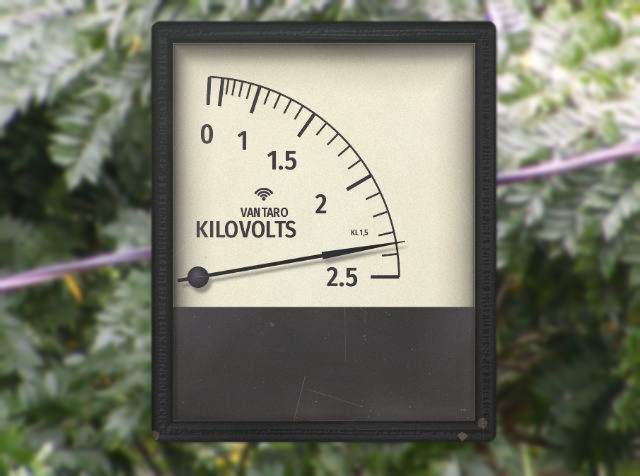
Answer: 2.35kV
